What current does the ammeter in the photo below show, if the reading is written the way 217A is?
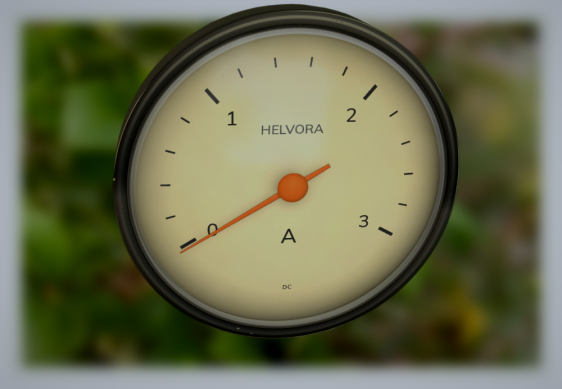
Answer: 0A
